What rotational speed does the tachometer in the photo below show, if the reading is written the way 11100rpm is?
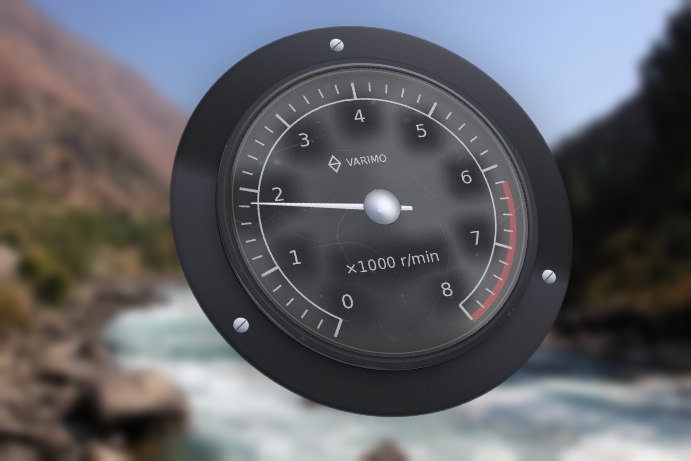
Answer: 1800rpm
